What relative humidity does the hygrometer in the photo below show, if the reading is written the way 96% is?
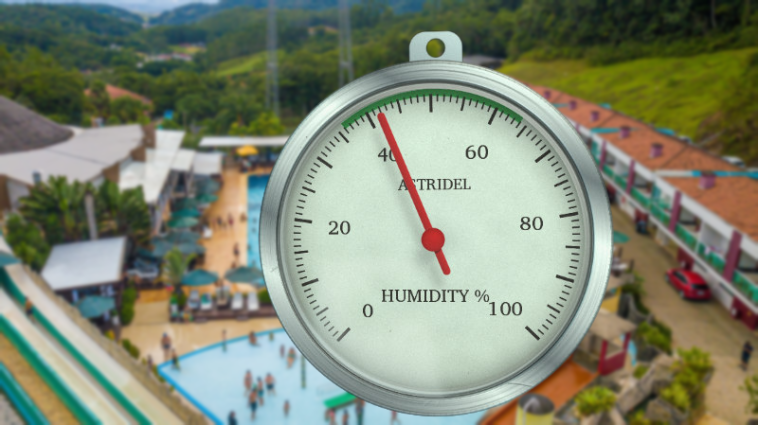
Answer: 42%
